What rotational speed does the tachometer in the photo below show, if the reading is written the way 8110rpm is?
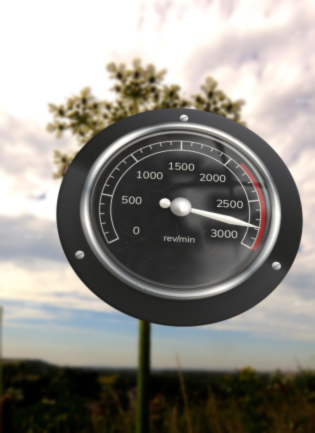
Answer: 2800rpm
